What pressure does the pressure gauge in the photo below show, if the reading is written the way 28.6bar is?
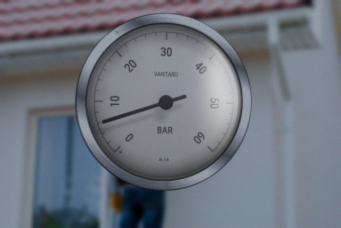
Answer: 6bar
